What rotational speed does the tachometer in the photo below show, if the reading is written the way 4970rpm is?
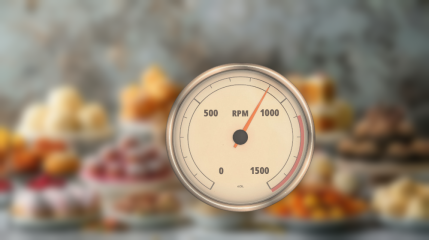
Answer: 900rpm
